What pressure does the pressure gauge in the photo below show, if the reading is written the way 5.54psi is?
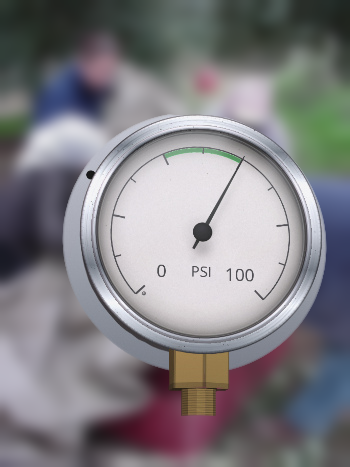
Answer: 60psi
